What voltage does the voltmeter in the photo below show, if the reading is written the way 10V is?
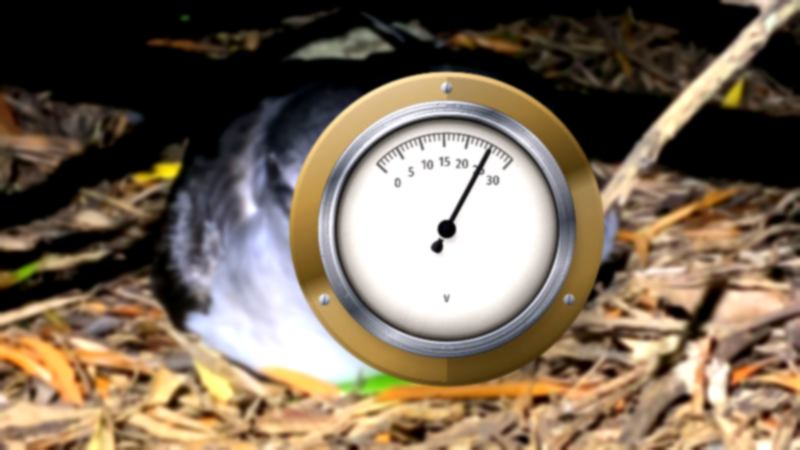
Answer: 25V
